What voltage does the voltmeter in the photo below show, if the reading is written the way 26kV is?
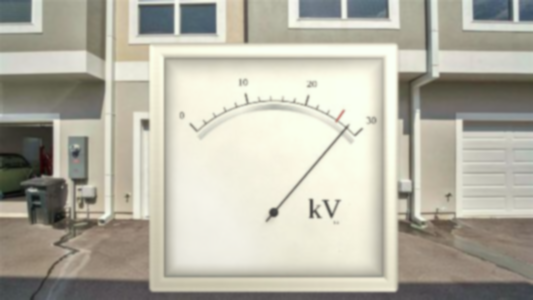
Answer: 28kV
